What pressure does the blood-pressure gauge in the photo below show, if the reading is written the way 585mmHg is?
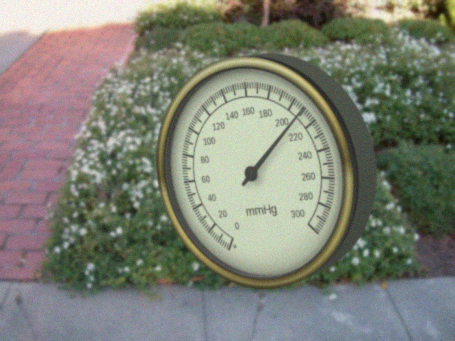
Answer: 210mmHg
